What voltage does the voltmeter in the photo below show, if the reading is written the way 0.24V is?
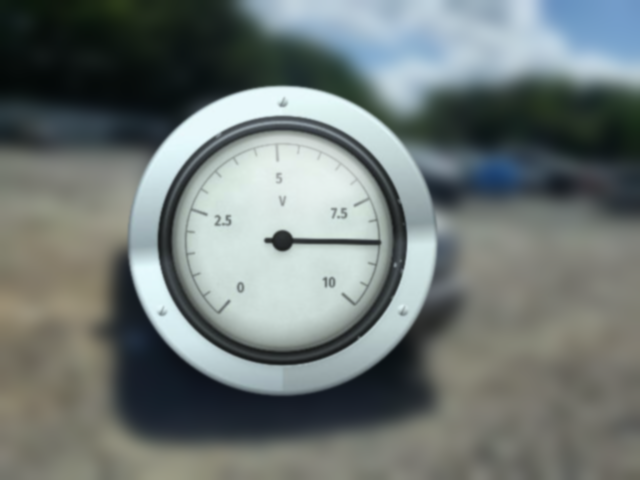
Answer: 8.5V
